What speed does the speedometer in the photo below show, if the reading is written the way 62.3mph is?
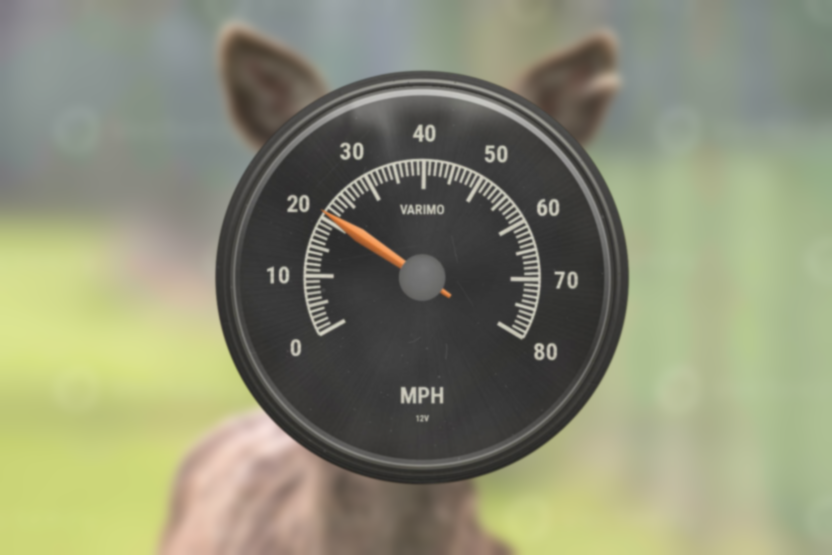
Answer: 21mph
